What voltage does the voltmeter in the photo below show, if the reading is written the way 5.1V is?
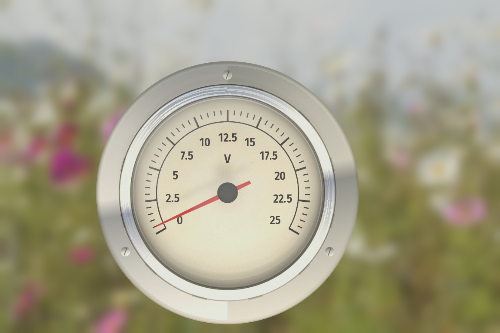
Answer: 0.5V
